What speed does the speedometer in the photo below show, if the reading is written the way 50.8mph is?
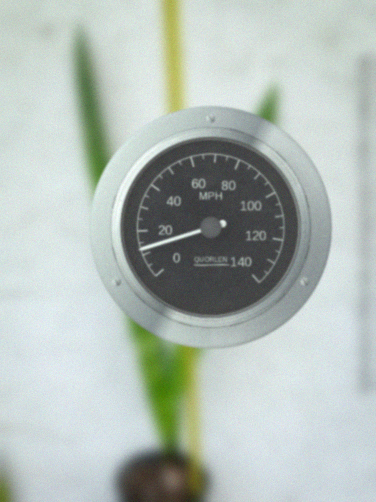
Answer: 12.5mph
